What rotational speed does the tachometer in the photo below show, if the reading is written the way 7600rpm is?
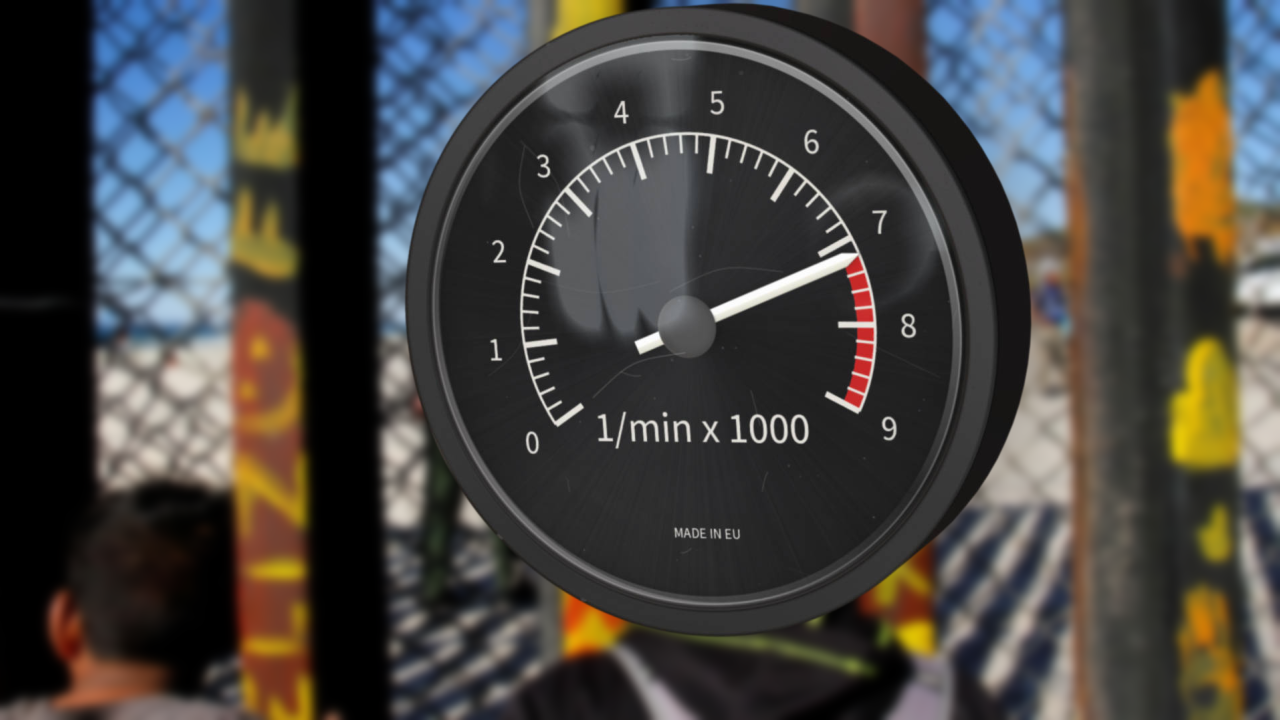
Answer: 7200rpm
